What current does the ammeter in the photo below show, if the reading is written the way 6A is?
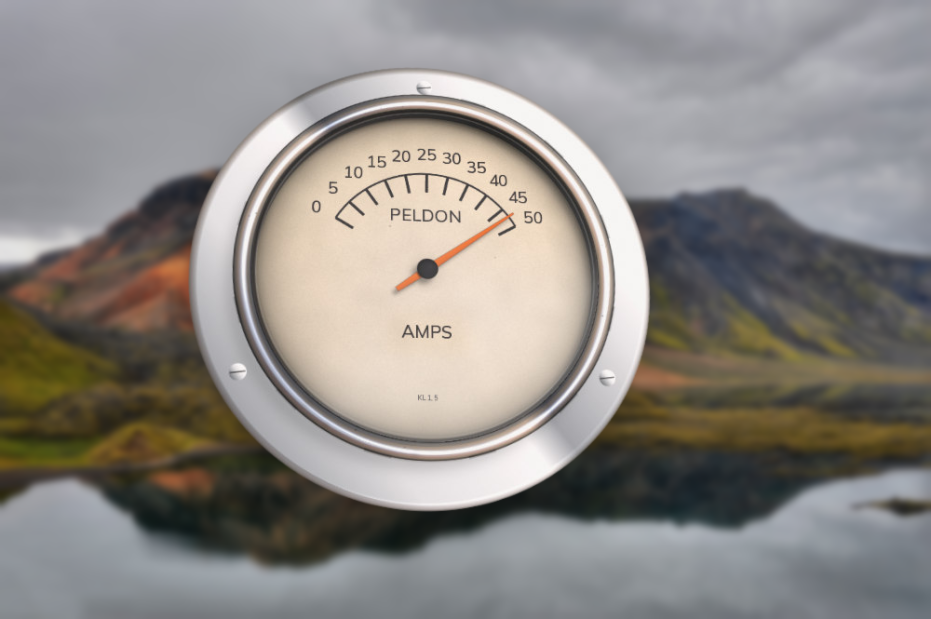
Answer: 47.5A
